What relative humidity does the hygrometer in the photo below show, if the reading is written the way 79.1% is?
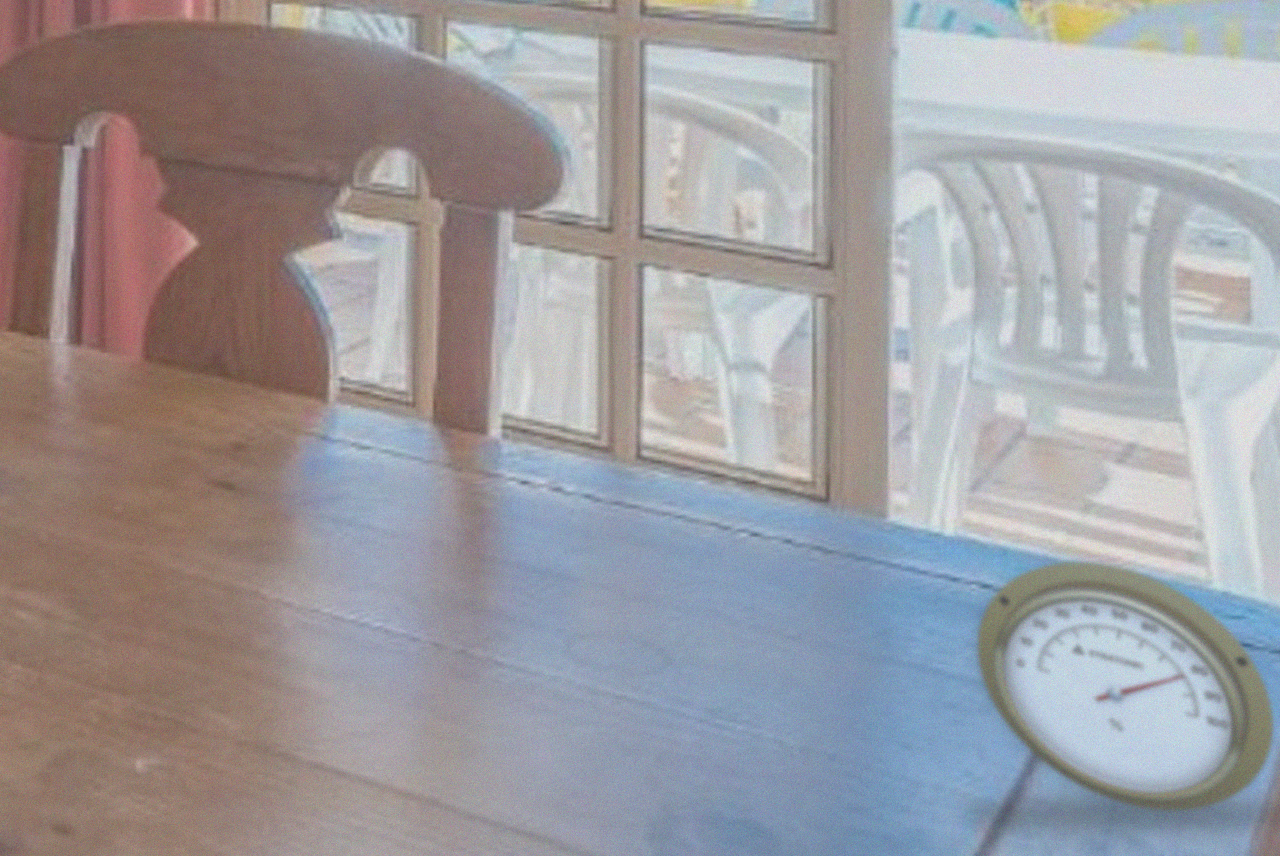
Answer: 80%
